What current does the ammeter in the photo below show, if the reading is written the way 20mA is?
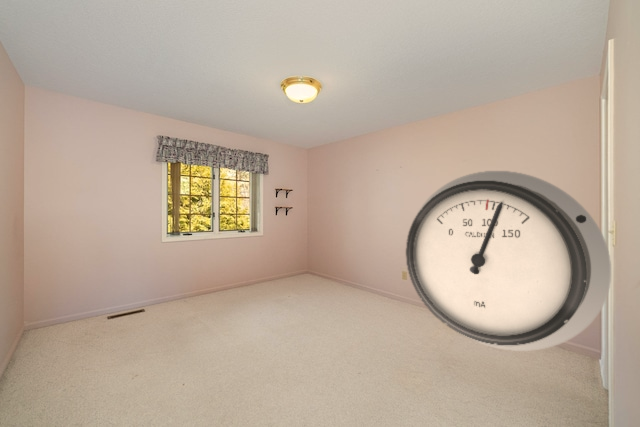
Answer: 110mA
